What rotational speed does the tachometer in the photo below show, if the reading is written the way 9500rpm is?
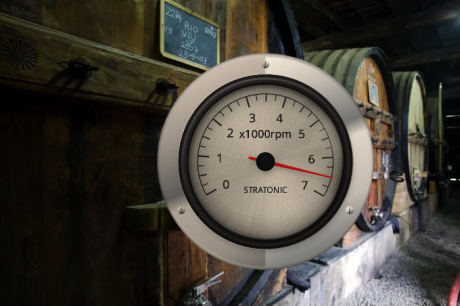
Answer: 6500rpm
